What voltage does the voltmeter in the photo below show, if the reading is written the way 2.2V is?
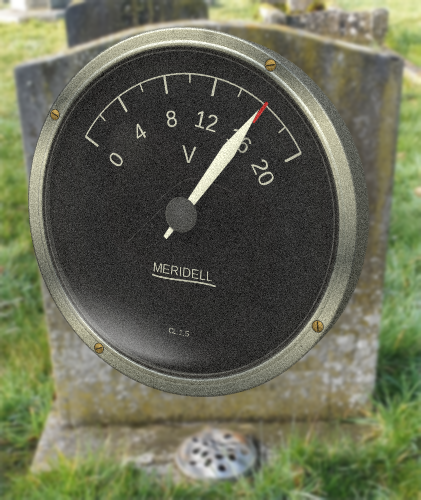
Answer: 16V
